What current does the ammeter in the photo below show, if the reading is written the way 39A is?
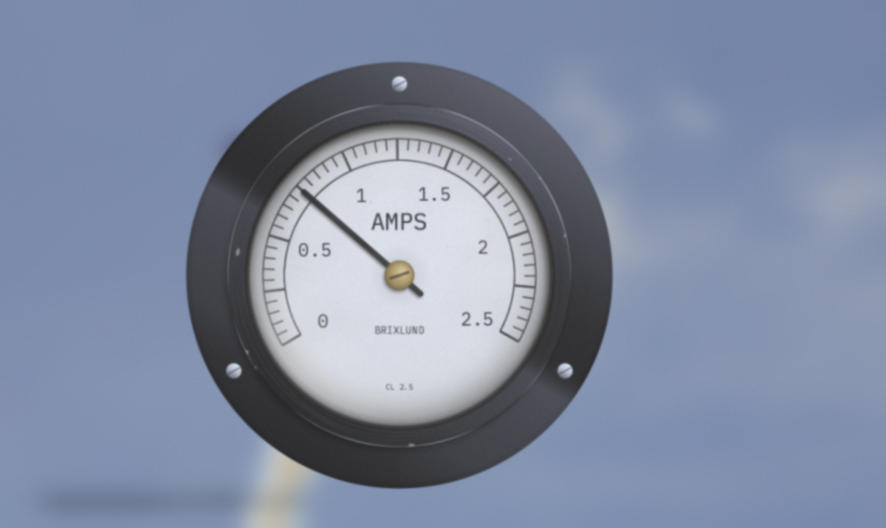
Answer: 0.75A
